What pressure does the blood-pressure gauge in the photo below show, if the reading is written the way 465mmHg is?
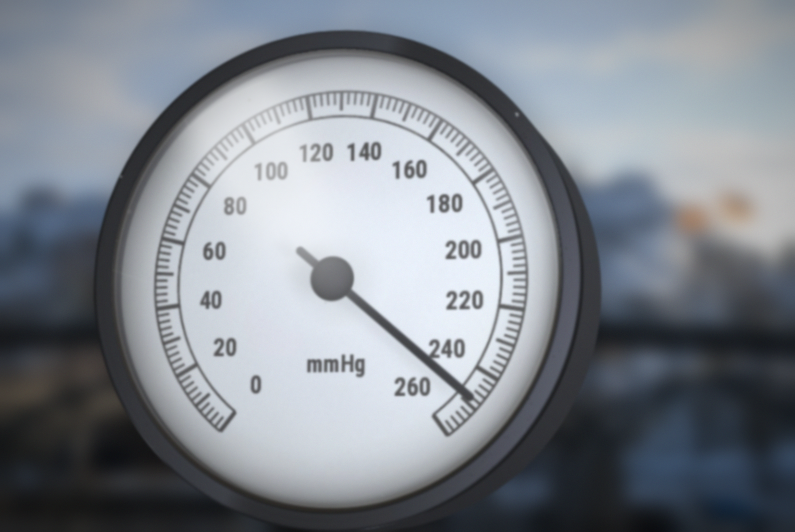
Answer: 248mmHg
